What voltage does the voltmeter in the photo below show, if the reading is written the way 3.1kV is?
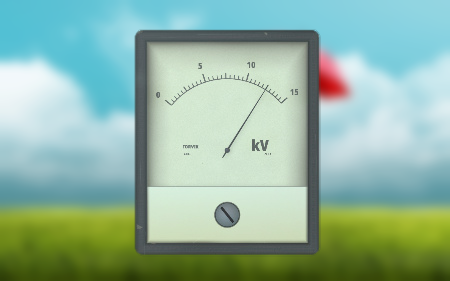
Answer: 12.5kV
